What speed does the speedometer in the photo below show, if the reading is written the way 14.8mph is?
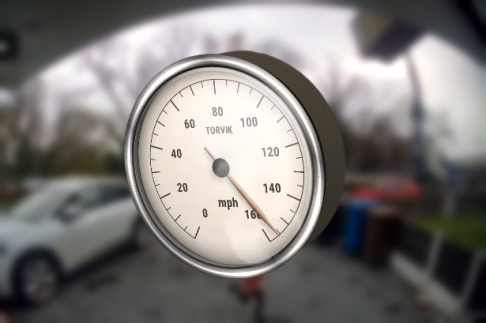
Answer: 155mph
